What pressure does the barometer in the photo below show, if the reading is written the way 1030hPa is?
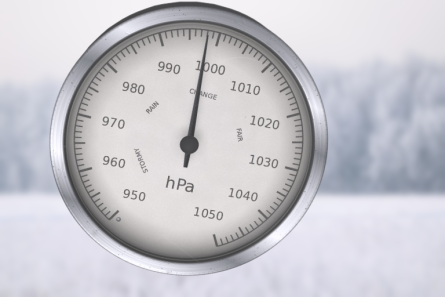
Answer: 998hPa
